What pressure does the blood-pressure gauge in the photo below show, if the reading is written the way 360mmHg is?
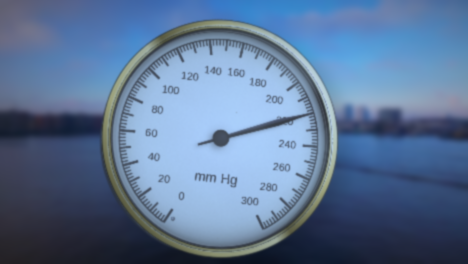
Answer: 220mmHg
